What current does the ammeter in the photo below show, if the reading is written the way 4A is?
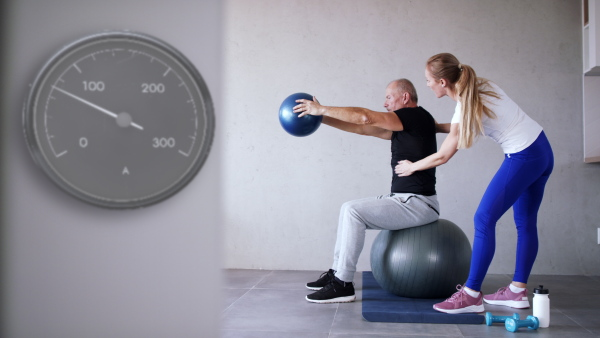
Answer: 70A
